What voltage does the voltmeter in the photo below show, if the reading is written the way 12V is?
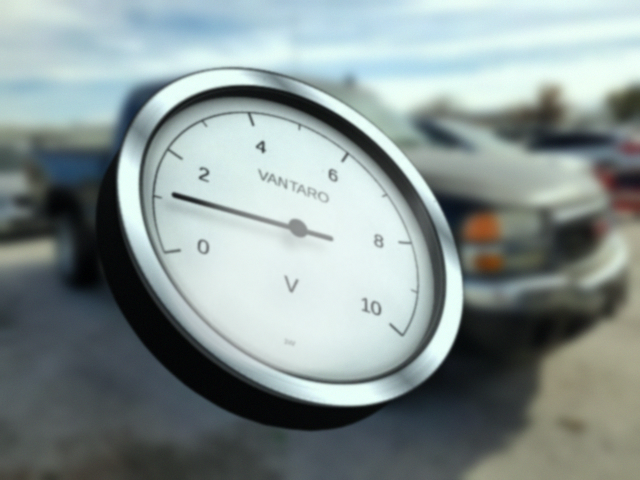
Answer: 1V
